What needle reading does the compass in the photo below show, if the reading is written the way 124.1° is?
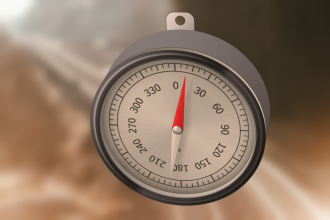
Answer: 10°
